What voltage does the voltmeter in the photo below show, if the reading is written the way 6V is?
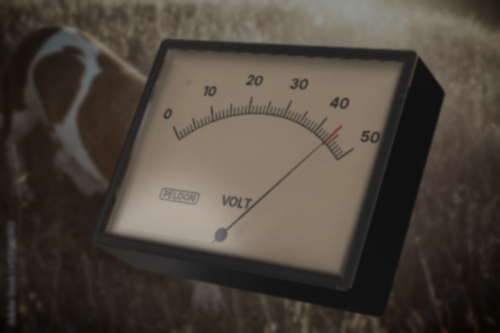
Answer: 45V
